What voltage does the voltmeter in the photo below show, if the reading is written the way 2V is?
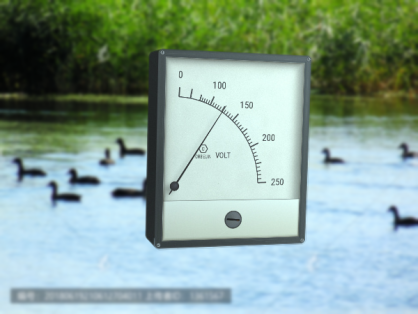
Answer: 125V
